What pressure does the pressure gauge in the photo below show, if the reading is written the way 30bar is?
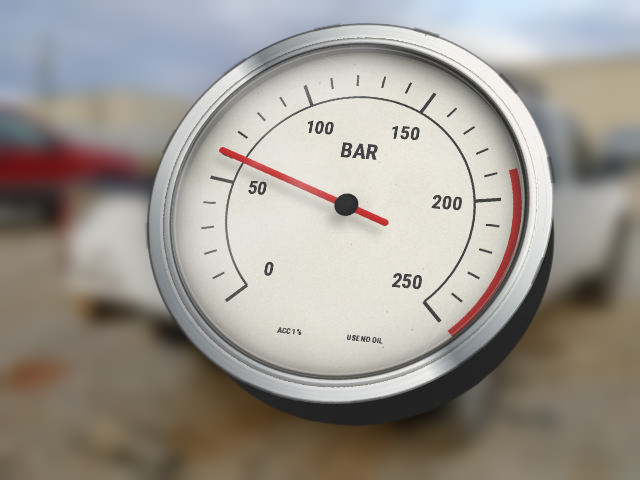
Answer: 60bar
